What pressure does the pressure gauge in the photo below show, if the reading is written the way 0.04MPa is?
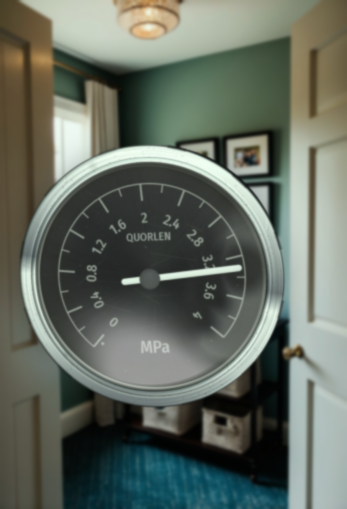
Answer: 3.3MPa
